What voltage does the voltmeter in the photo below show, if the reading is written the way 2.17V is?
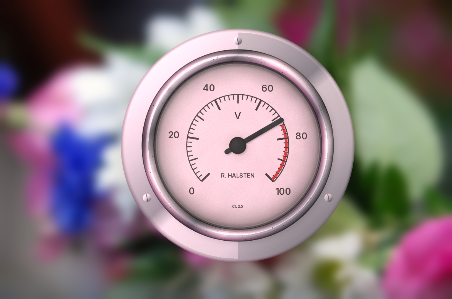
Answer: 72V
